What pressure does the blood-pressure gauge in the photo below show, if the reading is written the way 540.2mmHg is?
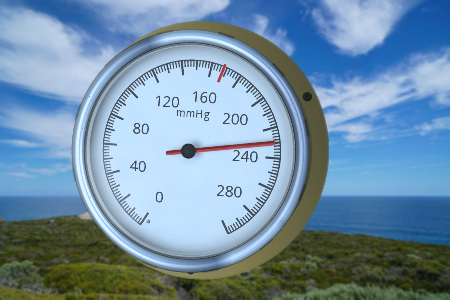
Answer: 230mmHg
